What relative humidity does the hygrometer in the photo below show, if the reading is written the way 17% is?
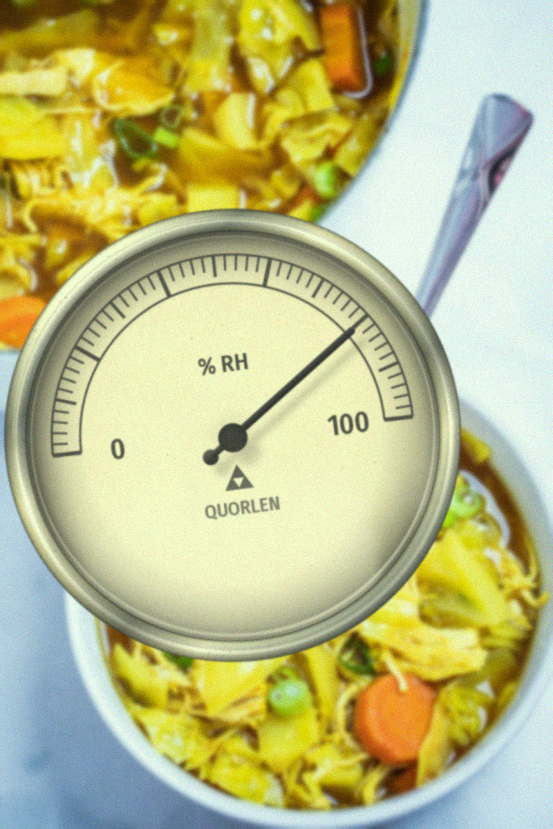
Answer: 80%
